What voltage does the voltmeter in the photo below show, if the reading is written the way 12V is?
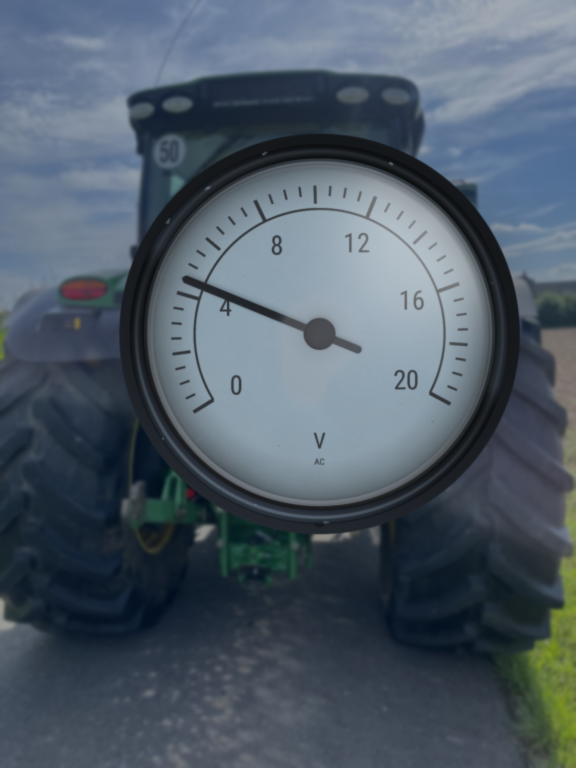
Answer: 4.5V
